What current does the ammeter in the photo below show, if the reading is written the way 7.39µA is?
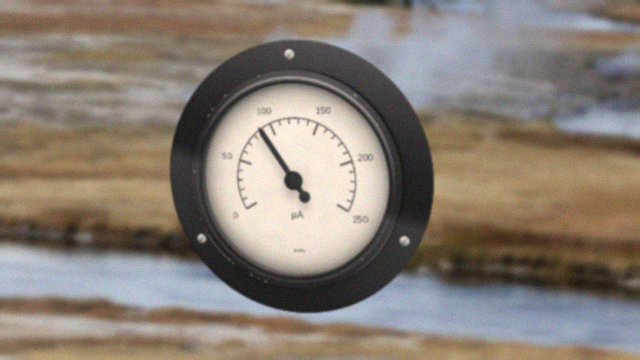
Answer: 90µA
